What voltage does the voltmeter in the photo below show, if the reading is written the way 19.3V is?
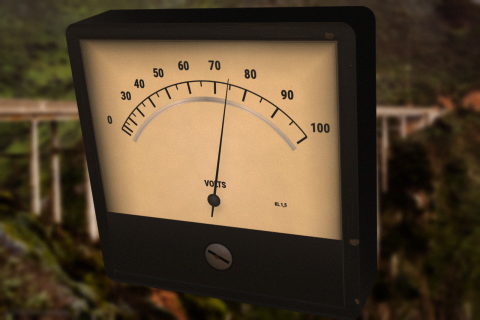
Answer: 75V
